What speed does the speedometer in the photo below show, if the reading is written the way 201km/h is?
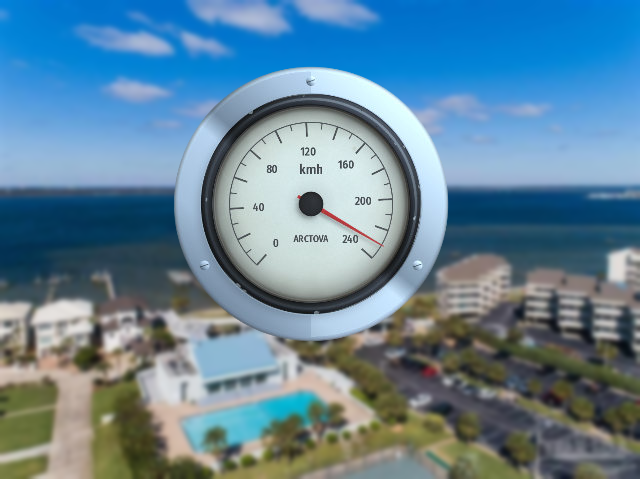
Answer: 230km/h
